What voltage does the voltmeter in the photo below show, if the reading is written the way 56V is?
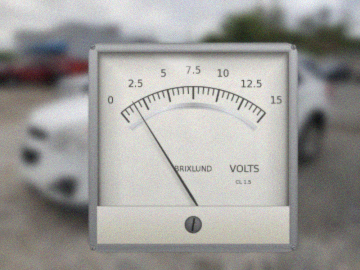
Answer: 1.5V
